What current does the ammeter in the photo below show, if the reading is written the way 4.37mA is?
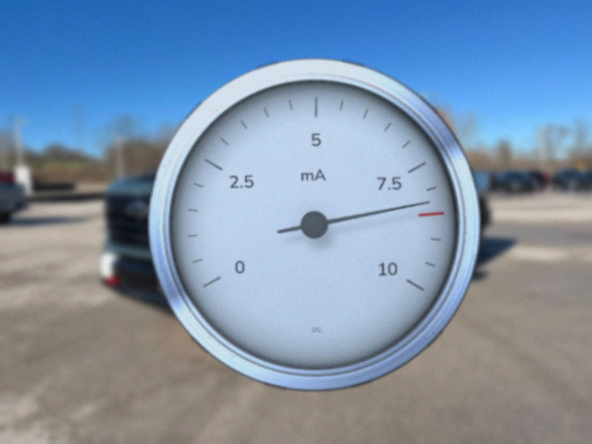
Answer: 8.25mA
